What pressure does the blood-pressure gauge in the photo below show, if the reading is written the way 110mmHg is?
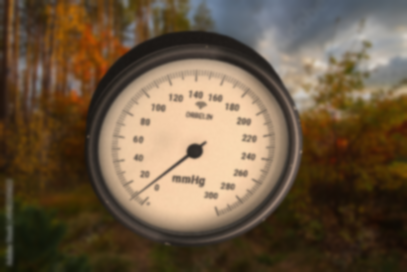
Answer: 10mmHg
